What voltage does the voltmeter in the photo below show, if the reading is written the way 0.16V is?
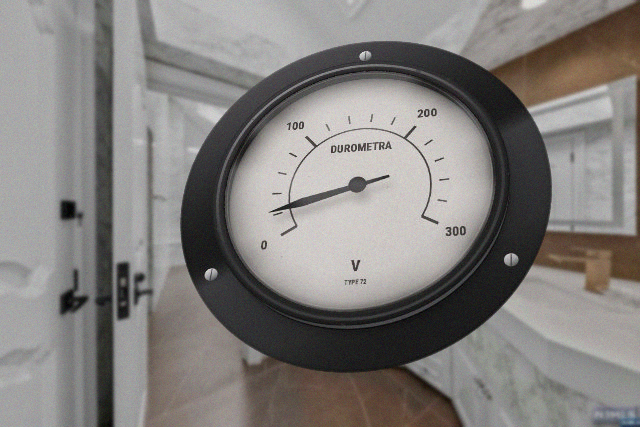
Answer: 20V
